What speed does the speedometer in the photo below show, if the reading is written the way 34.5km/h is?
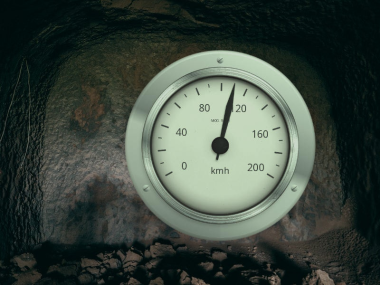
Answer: 110km/h
